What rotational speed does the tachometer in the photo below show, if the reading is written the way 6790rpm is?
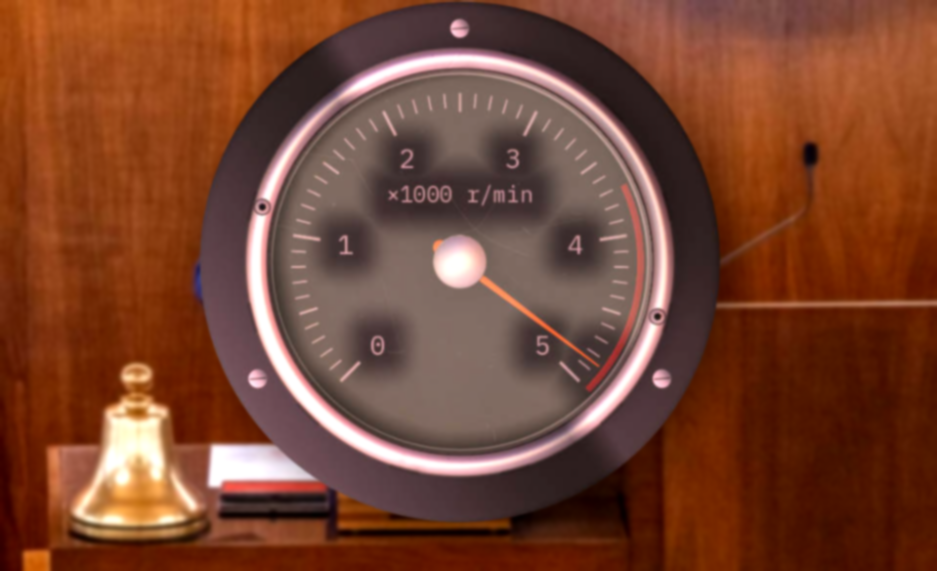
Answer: 4850rpm
